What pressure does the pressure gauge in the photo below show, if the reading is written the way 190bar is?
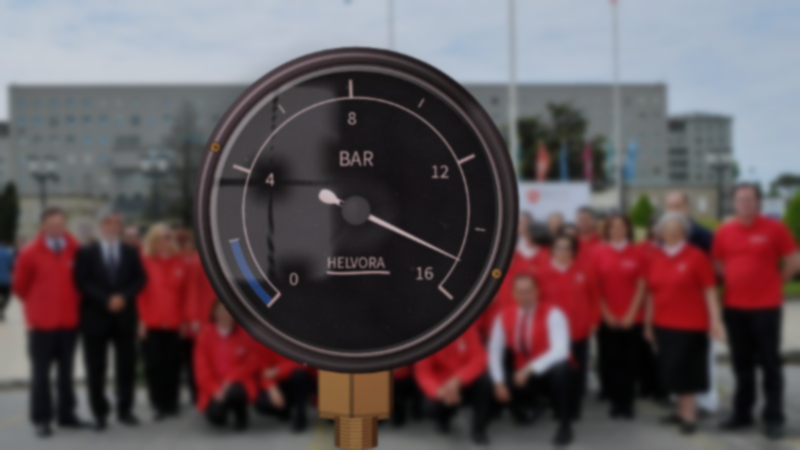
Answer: 15bar
